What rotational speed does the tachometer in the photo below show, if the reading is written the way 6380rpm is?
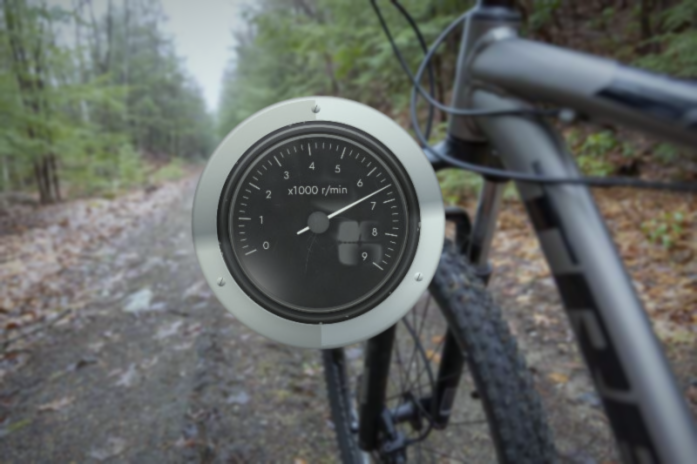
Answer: 6600rpm
